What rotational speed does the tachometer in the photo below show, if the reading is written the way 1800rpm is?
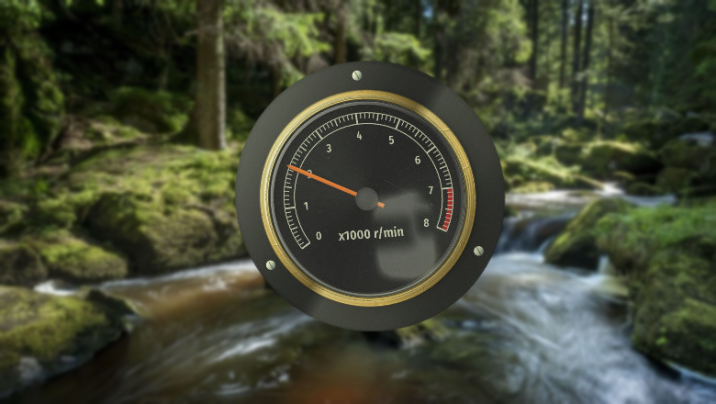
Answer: 2000rpm
